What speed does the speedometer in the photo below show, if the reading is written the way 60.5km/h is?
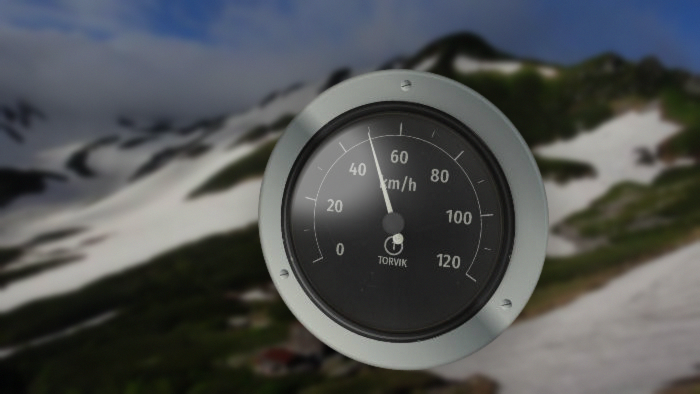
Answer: 50km/h
